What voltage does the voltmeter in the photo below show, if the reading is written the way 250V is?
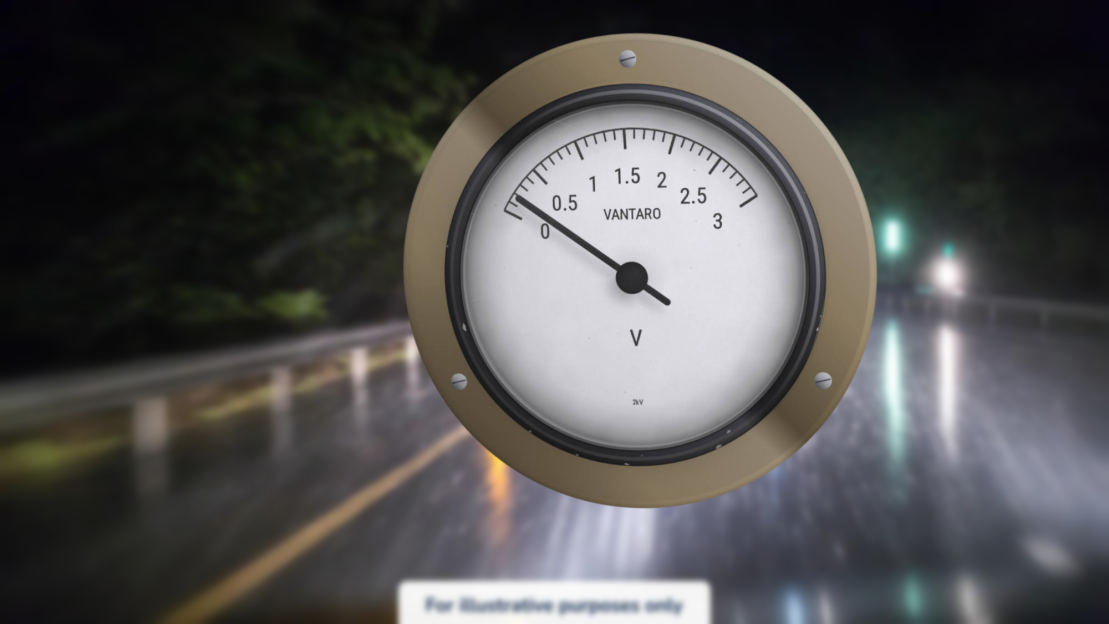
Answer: 0.2V
